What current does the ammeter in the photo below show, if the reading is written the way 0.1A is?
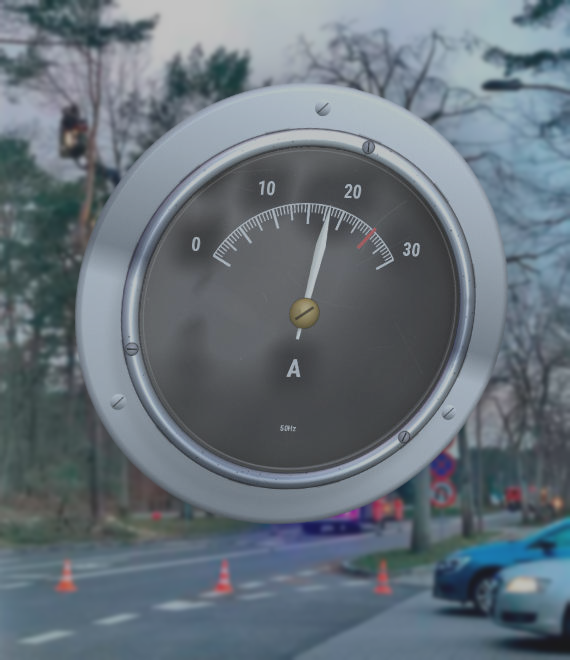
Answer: 17.5A
